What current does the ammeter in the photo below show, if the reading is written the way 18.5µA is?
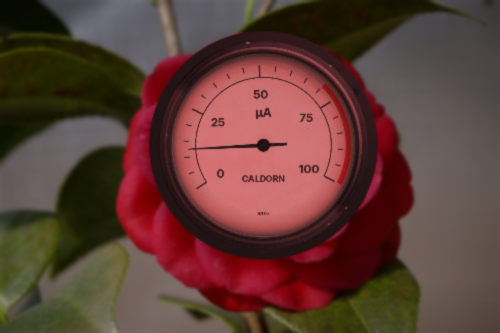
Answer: 12.5µA
